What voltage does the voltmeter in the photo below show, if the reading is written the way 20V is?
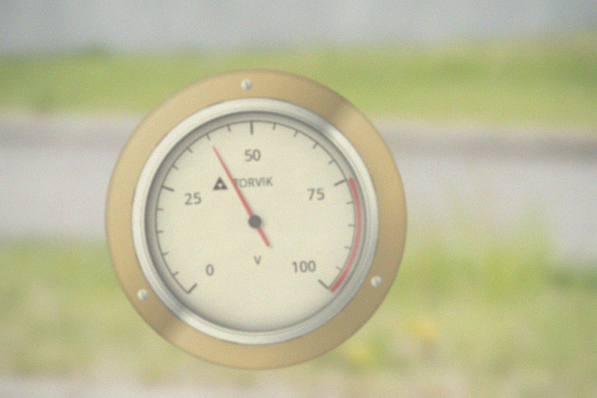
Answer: 40V
